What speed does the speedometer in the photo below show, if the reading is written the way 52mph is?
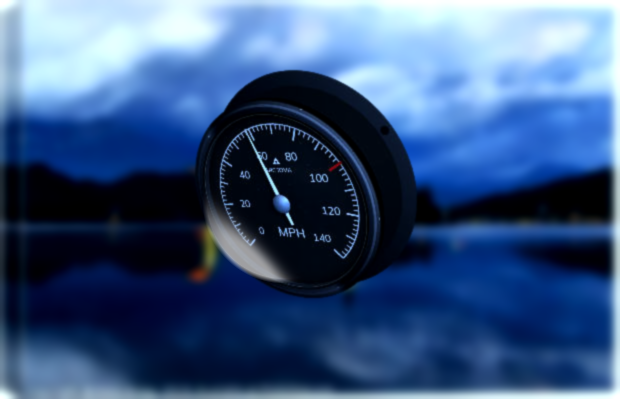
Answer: 60mph
